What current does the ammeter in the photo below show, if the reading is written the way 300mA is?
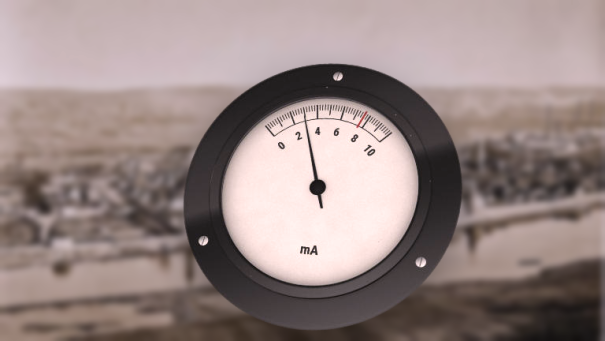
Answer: 3mA
